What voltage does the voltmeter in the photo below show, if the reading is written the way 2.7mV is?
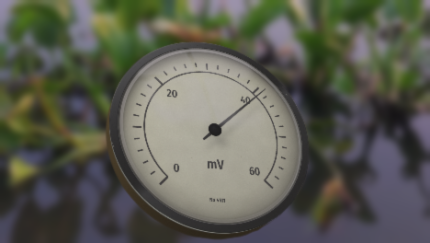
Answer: 41mV
